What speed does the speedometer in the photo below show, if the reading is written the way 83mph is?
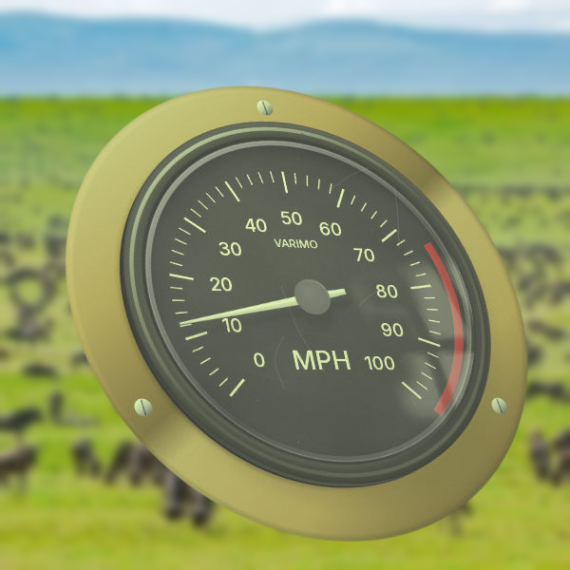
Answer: 12mph
